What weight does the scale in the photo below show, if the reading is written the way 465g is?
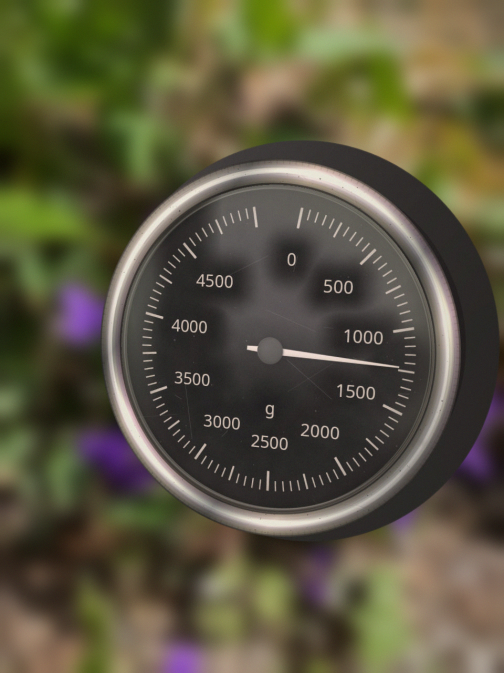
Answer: 1225g
